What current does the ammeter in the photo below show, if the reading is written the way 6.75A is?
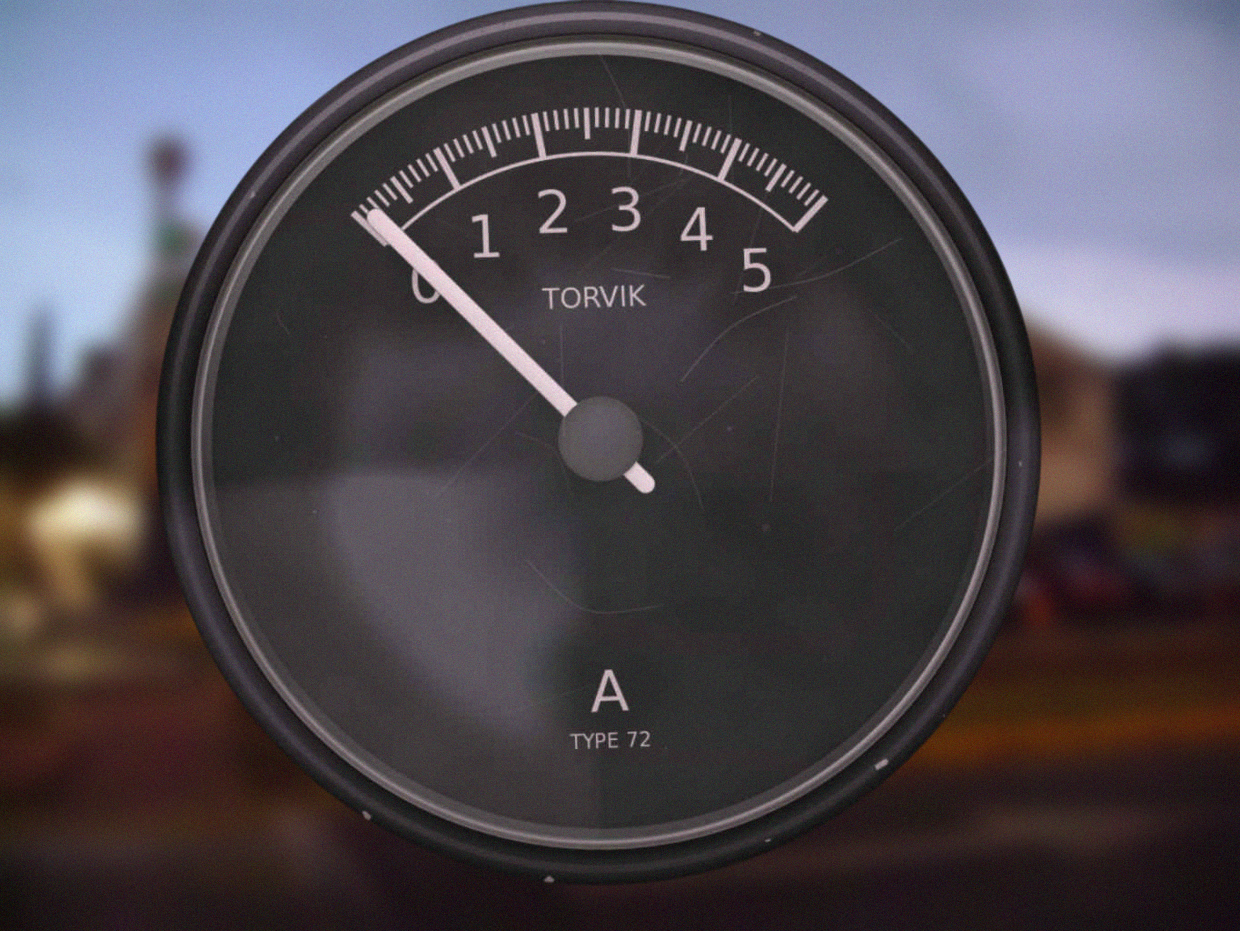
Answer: 0.1A
